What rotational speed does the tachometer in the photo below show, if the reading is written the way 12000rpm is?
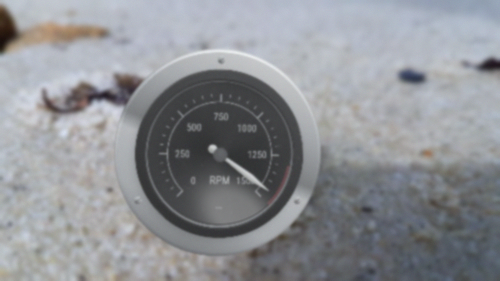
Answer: 1450rpm
